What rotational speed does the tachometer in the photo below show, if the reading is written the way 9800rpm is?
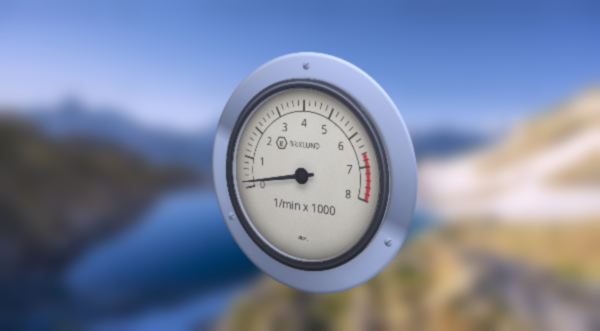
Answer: 200rpm
